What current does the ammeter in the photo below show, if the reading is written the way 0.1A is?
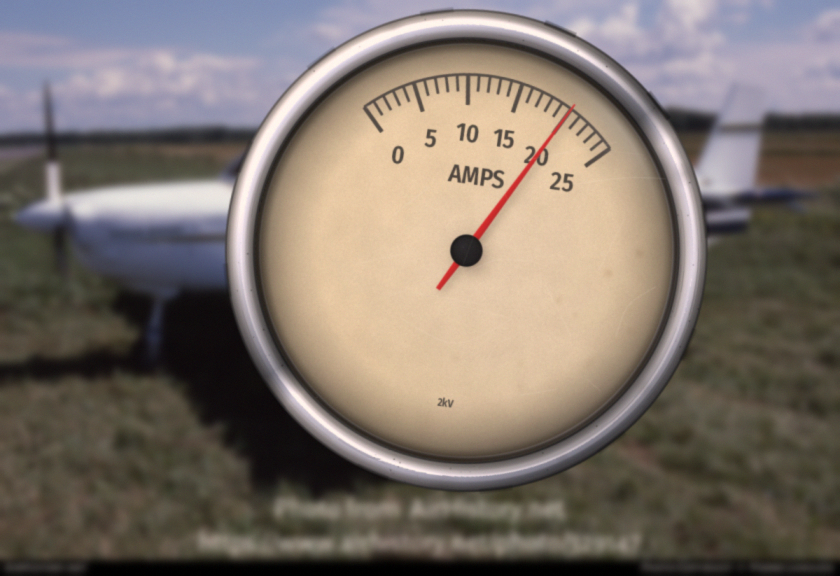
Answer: 20A
